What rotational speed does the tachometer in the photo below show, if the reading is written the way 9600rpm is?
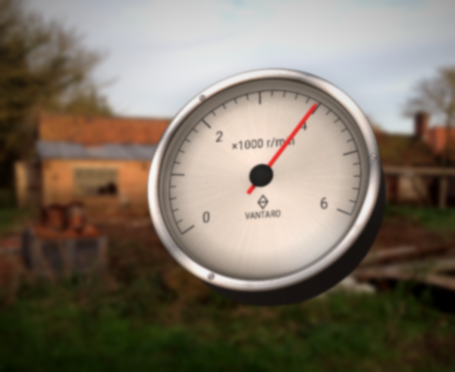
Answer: 4000rpm
